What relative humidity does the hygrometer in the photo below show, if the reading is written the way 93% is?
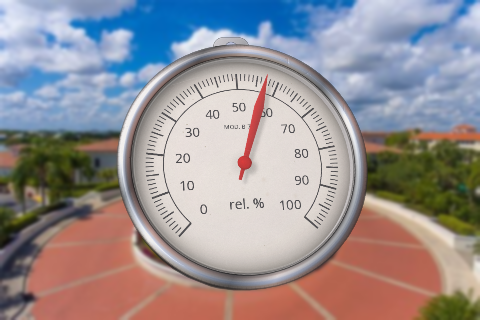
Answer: 57%
